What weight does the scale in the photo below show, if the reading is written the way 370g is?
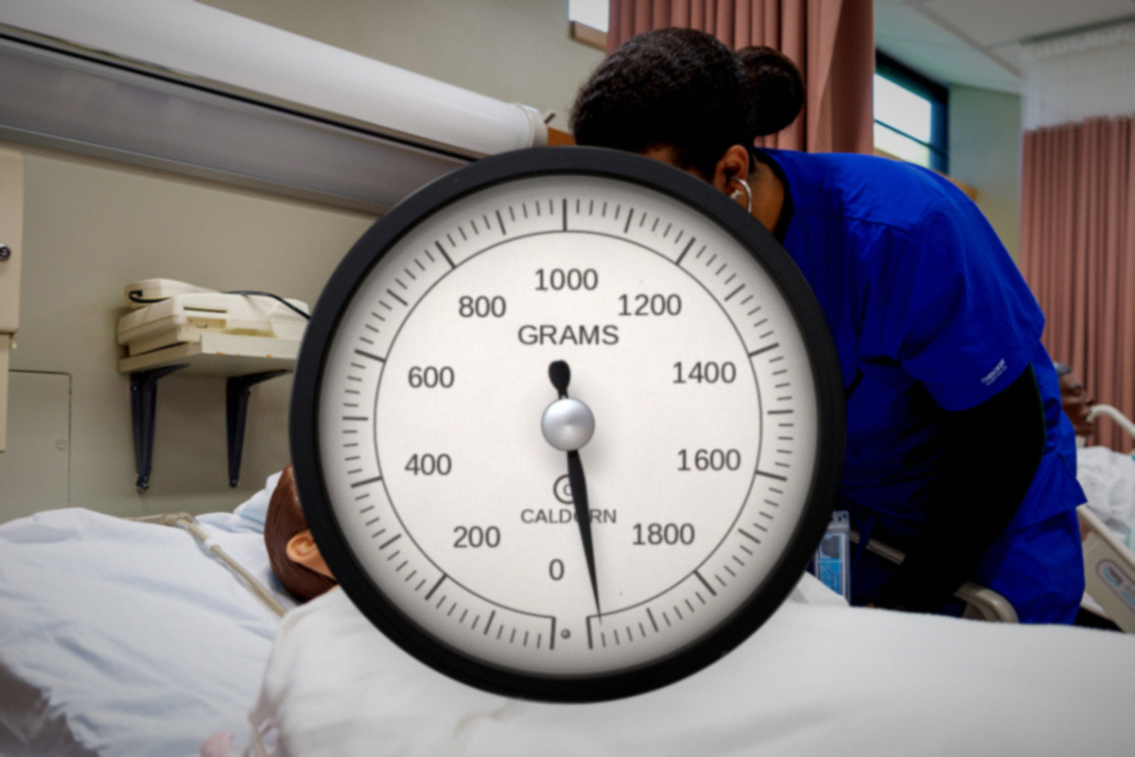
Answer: 1980g
